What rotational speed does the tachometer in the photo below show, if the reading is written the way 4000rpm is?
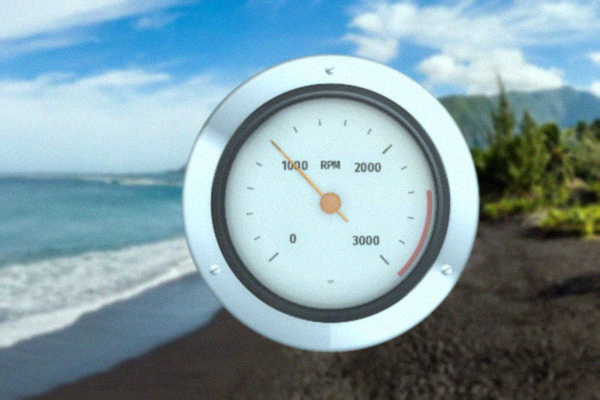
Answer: 1000rpm
